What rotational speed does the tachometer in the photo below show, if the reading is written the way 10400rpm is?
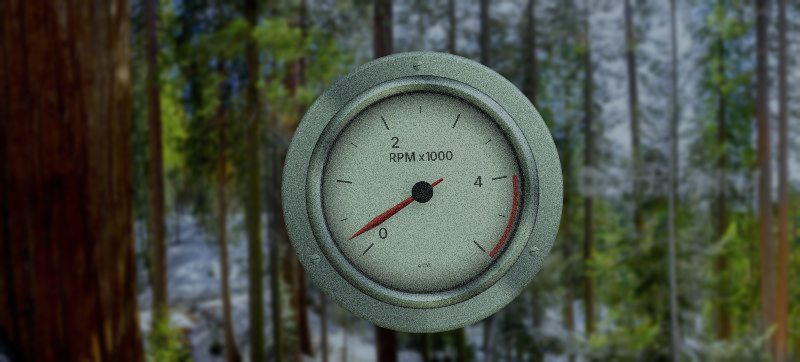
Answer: 250rpm
